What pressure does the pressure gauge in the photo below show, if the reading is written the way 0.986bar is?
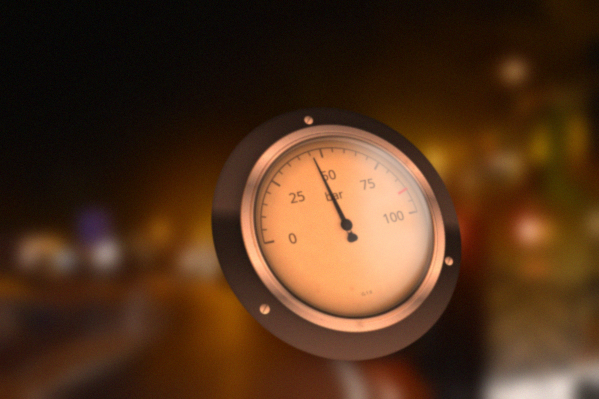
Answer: 45bar
